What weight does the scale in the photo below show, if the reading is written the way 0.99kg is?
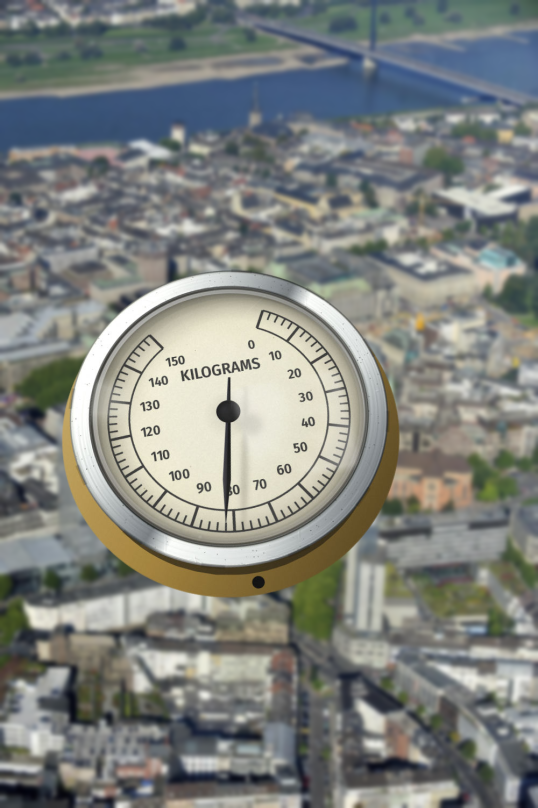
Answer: 82kg
